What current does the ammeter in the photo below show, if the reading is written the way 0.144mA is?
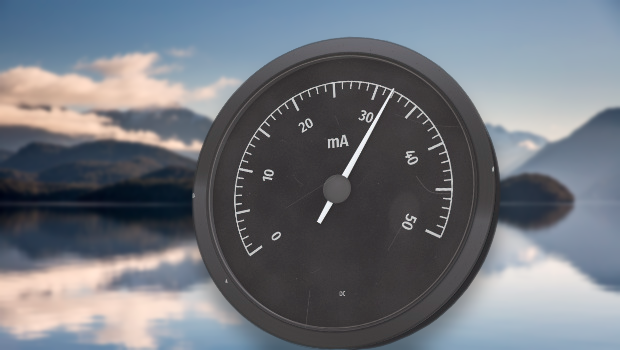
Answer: 32mA
